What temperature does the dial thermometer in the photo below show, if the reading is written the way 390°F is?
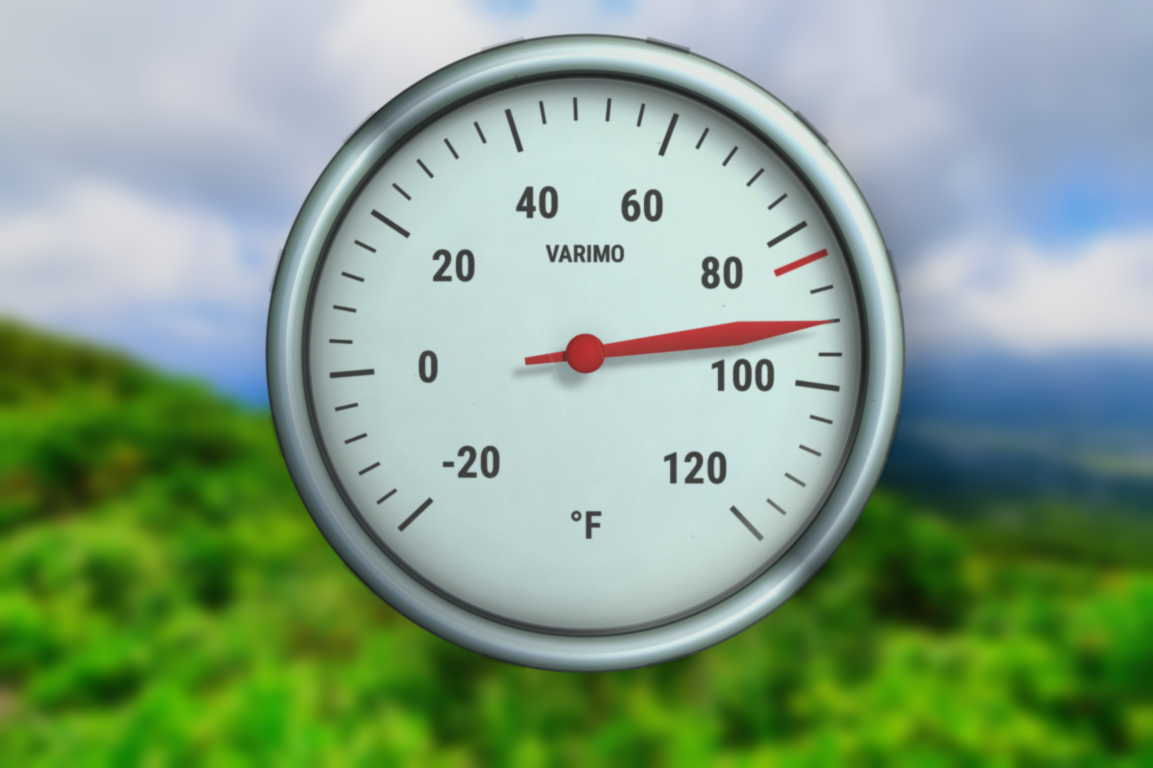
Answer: 92°F
